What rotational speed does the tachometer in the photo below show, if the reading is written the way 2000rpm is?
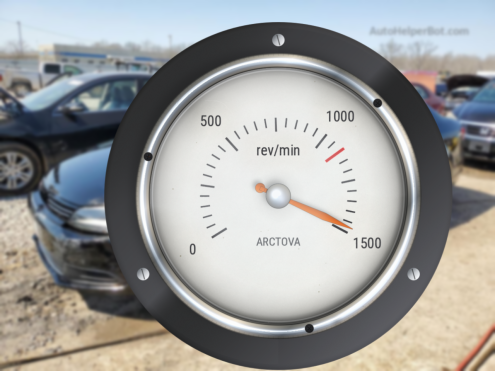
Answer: 1475rpm
